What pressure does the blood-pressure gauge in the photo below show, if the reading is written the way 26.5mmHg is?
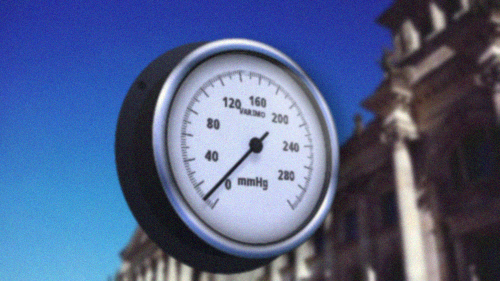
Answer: 10mmHg
